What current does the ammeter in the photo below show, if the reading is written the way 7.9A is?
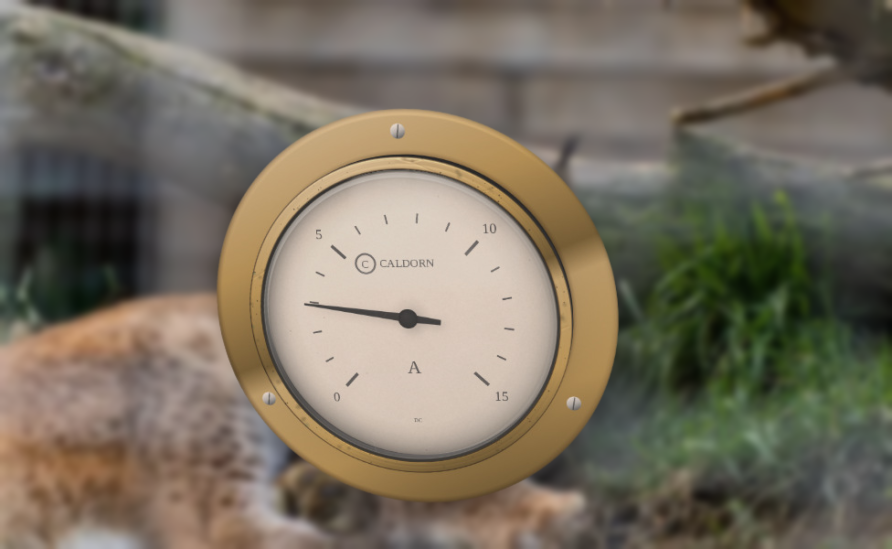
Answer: 3A
